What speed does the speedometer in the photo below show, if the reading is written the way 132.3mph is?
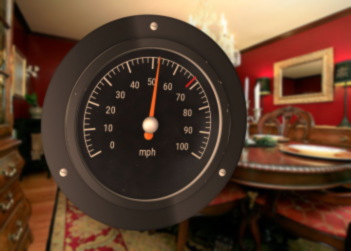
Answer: 52mph
